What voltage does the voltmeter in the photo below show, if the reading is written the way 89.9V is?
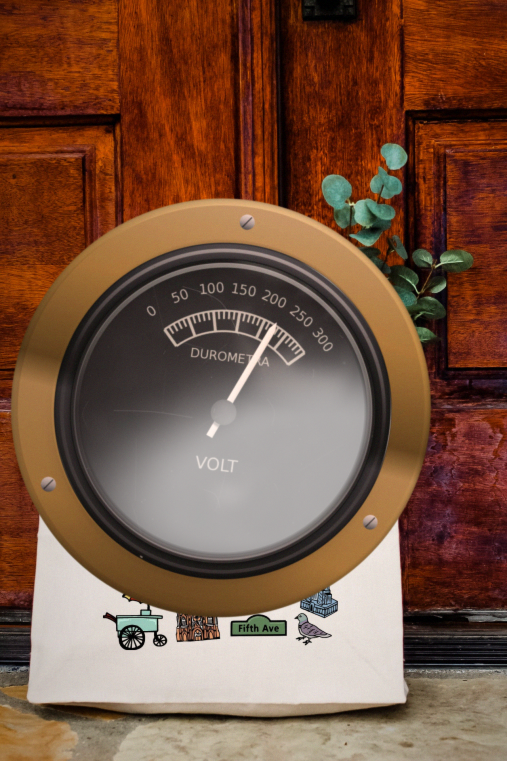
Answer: 220V
